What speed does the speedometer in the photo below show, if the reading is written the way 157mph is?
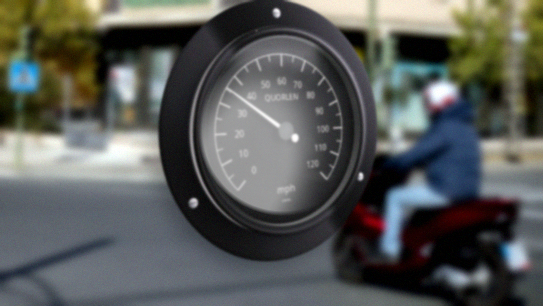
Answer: 35mph
